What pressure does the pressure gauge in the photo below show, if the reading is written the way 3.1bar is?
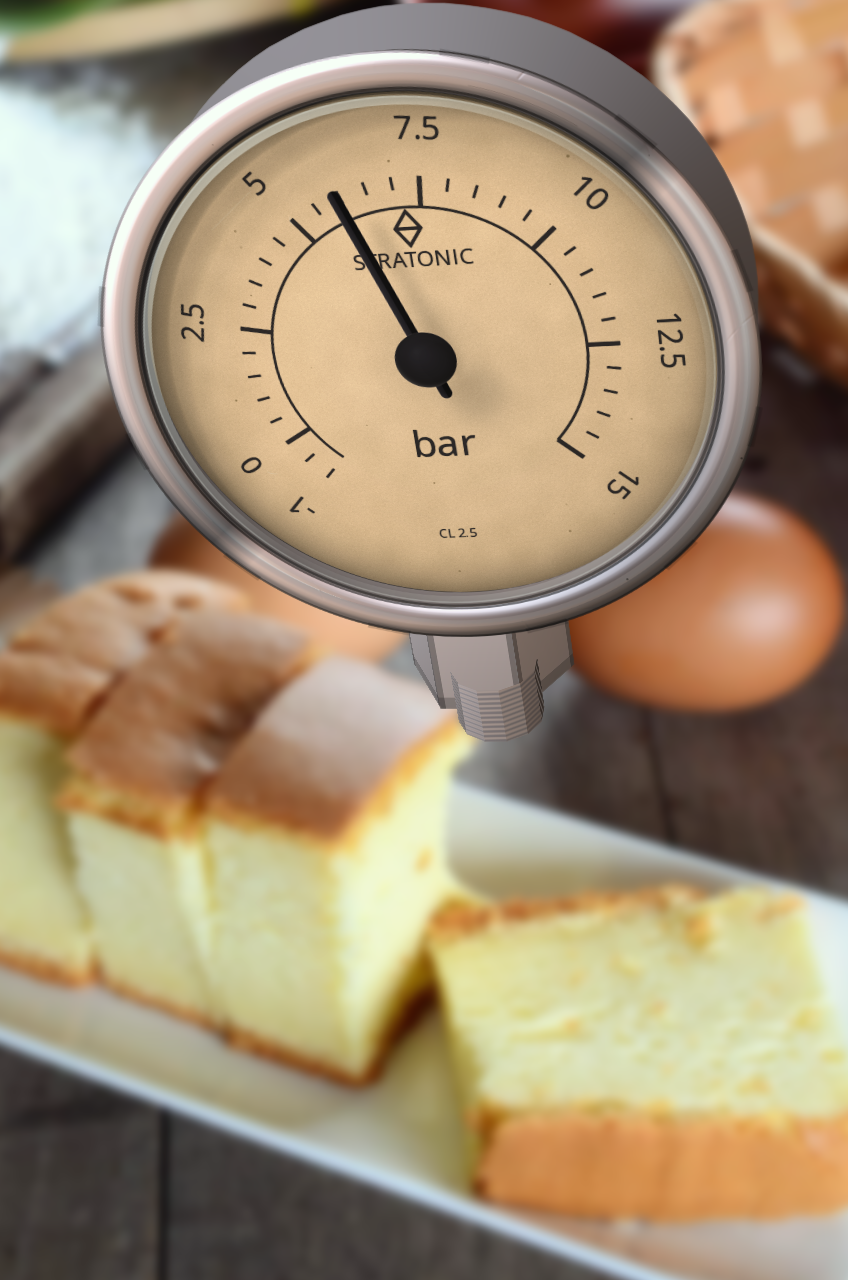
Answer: 6bar
